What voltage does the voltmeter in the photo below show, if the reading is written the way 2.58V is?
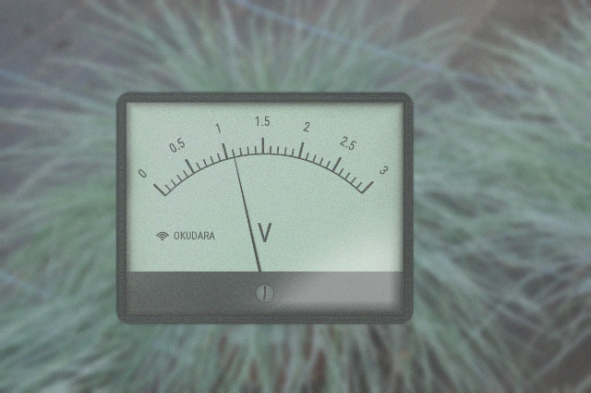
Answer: 1.1V
